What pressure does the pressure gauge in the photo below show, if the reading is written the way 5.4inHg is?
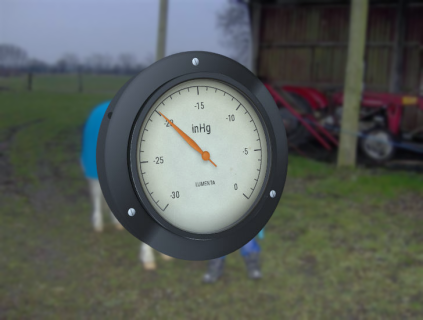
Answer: -20inHg
